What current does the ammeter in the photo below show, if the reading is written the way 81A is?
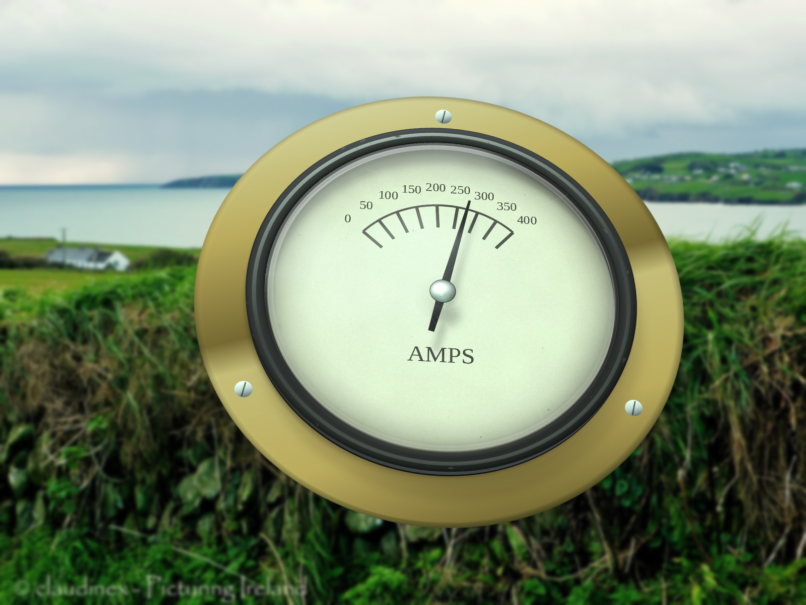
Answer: 275A
